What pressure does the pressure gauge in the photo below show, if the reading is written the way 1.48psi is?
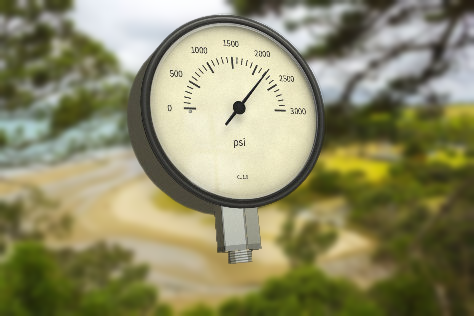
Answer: 2200psi
